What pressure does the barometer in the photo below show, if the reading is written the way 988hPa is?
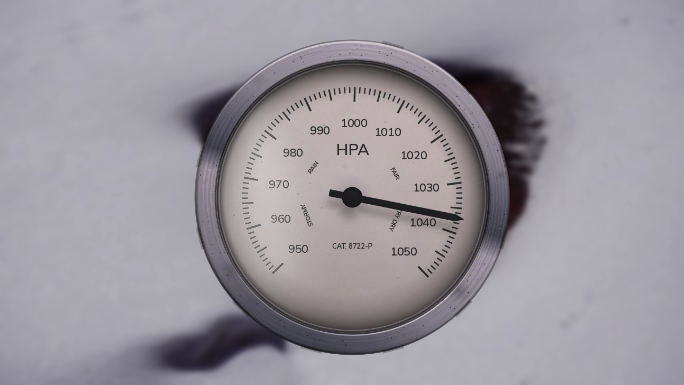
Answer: 1037hPa
